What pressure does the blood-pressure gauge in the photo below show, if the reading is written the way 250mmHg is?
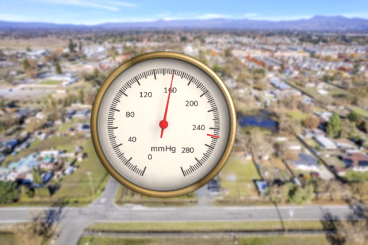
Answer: 160mmHg
